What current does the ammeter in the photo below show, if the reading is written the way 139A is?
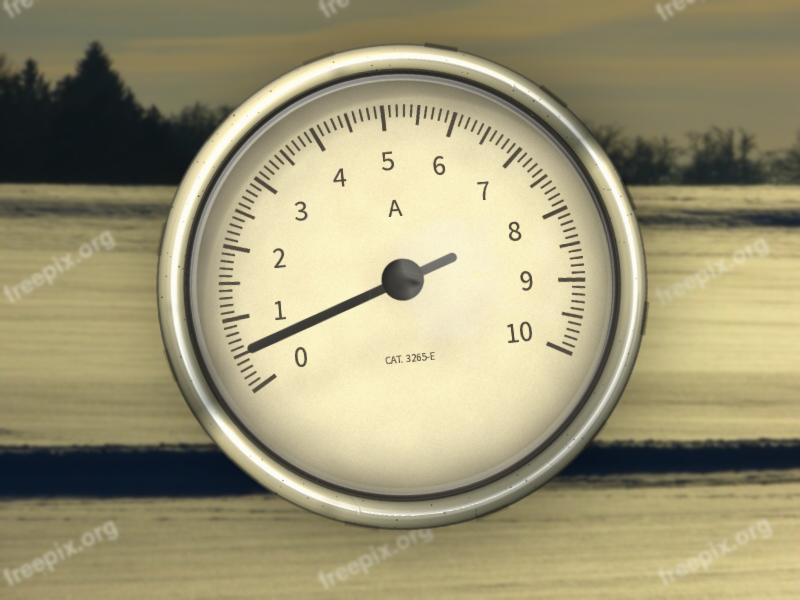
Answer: 0.5A
